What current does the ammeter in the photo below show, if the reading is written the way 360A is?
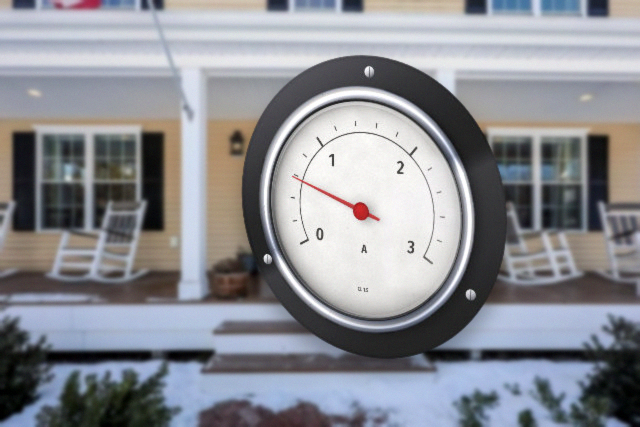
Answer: 0.6A
